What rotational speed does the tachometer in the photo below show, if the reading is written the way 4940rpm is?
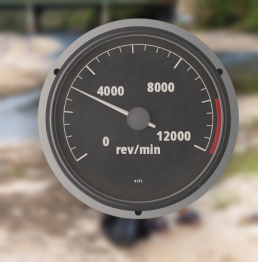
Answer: 3000rpm
